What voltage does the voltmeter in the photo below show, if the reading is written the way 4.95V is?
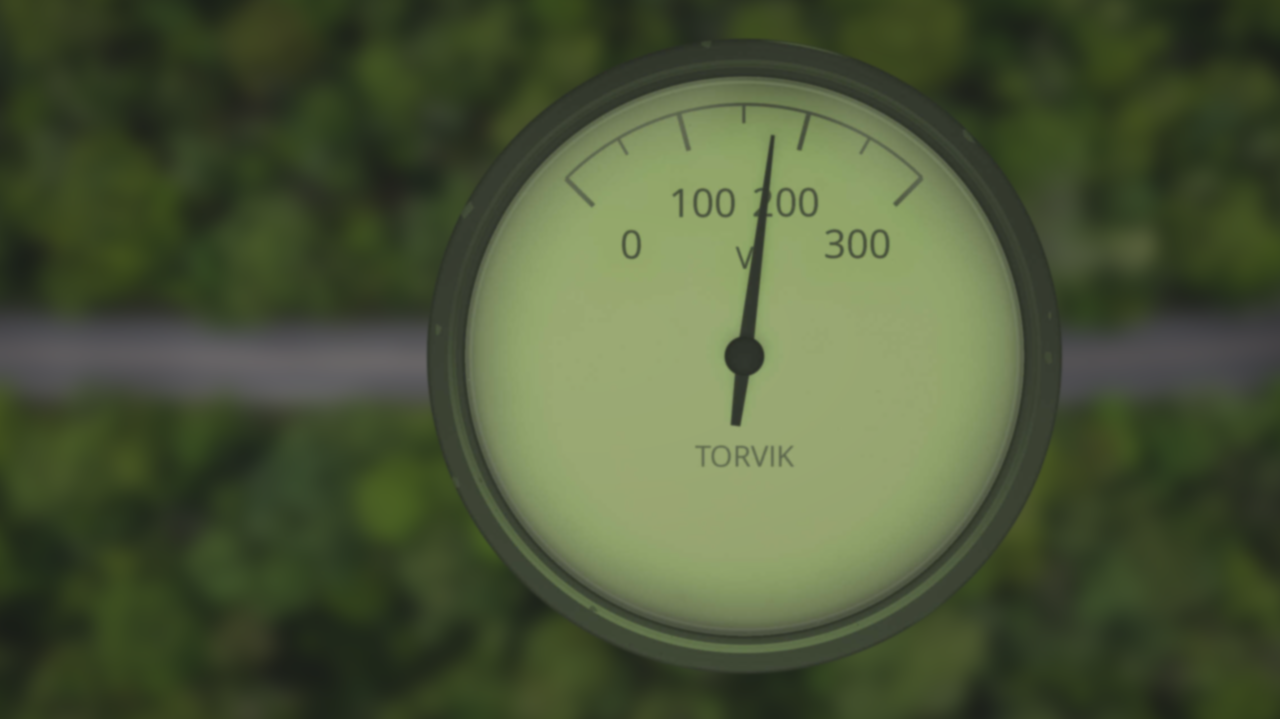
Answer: 175V
